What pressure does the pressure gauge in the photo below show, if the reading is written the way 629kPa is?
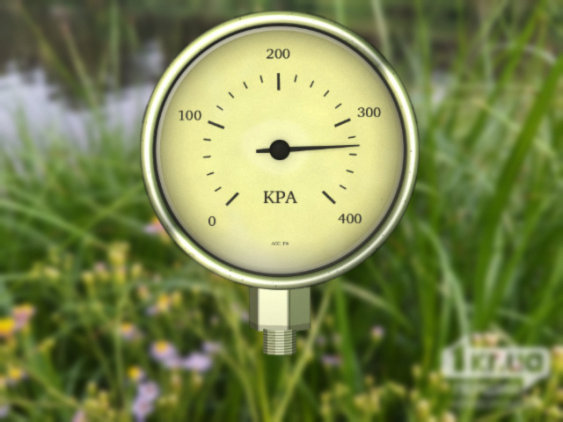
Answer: 330kPa
